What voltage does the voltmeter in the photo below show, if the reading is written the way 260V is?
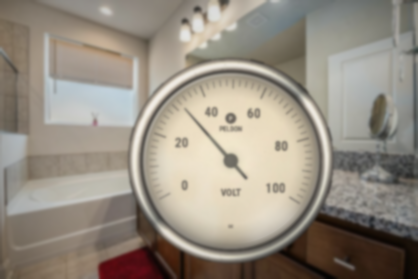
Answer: 32V
